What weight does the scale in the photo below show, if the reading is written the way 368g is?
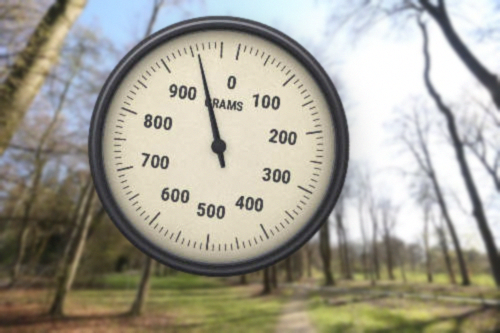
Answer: 960g
